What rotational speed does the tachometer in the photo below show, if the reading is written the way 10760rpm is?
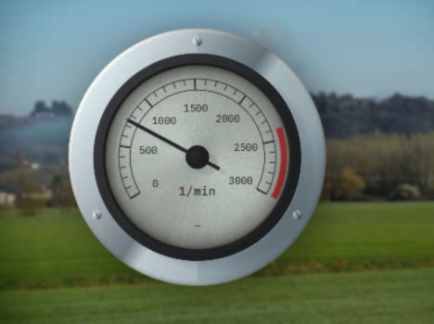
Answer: 750rpm
